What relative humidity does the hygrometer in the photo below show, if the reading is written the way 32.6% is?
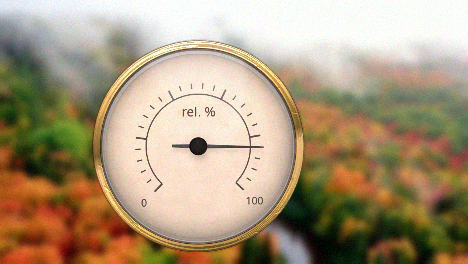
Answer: 84%
